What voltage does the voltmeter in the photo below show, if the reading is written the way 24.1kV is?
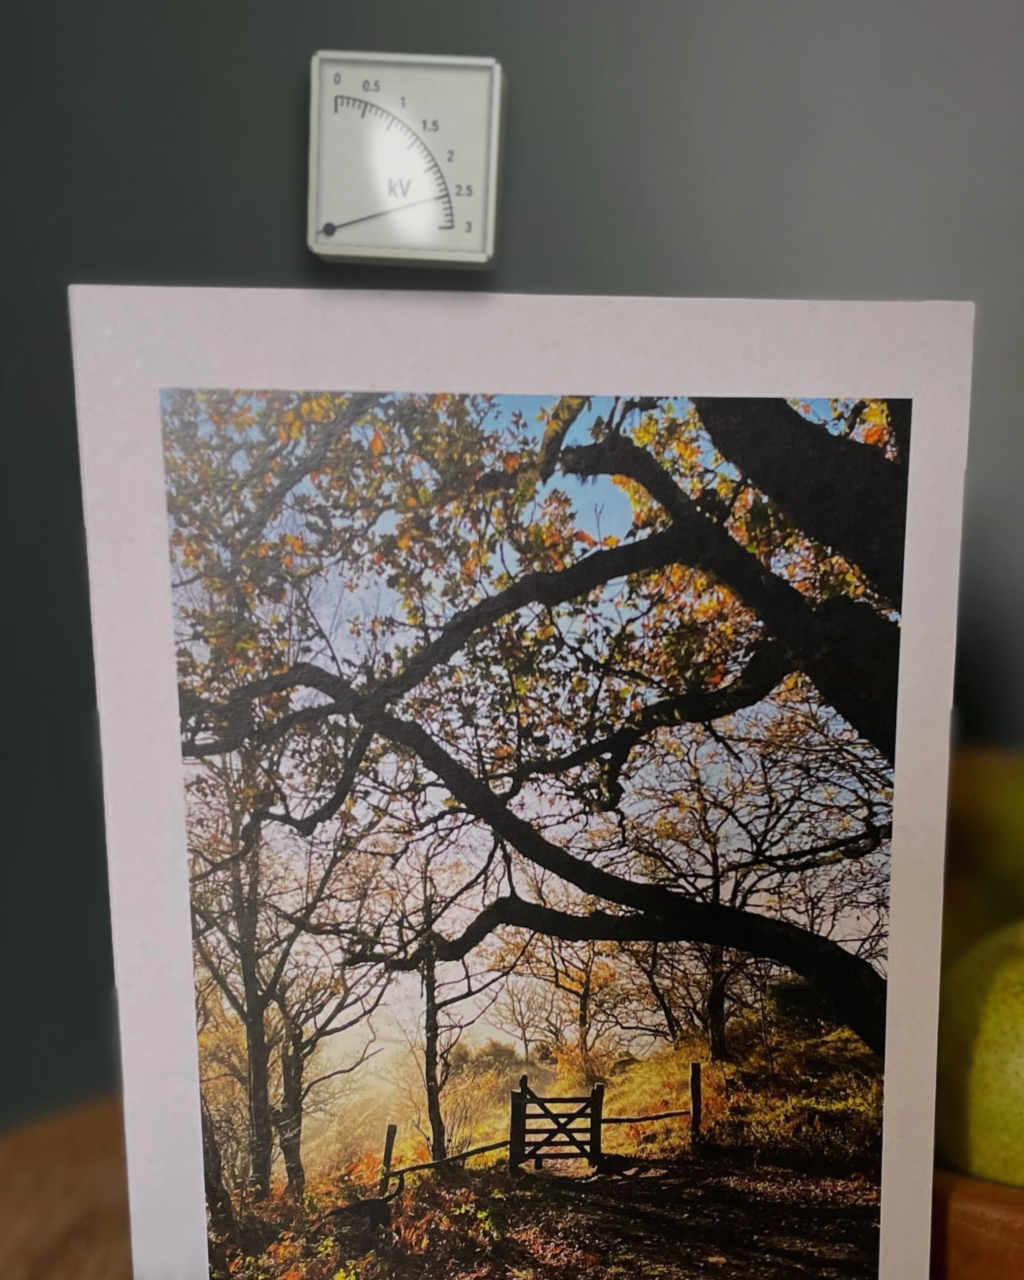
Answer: 2.5kV
